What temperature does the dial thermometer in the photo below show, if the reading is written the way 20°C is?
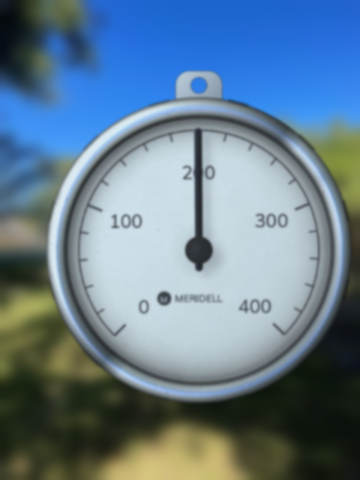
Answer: 200°C
